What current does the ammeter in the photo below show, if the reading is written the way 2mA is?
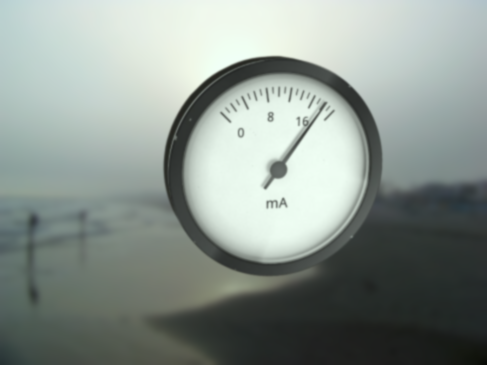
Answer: 18mA
